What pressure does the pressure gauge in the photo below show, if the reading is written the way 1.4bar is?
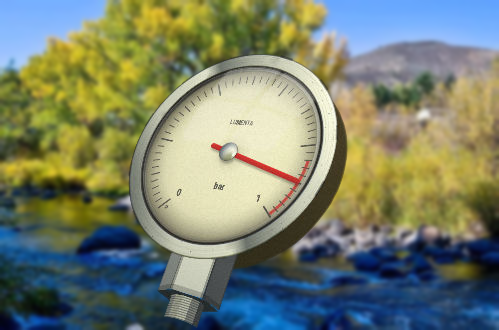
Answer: 0.9bar
